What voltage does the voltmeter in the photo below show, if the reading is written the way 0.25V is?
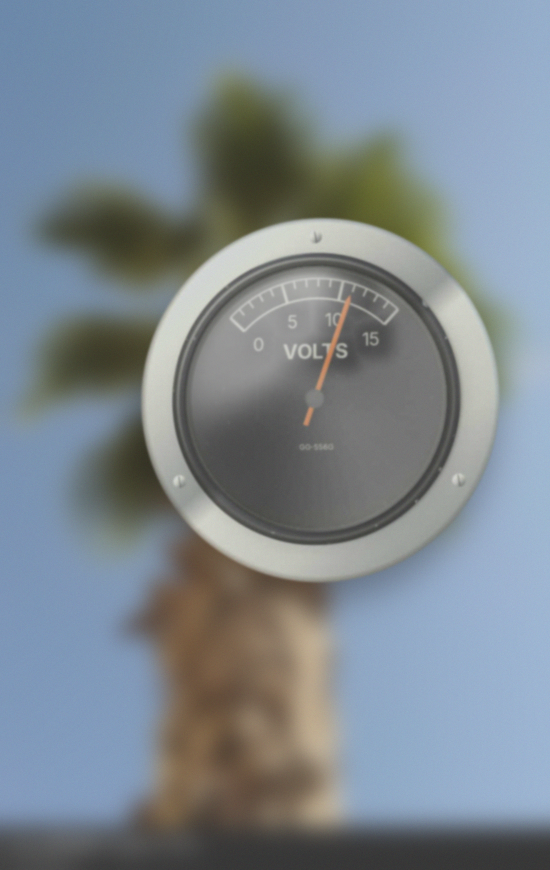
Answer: 11V
